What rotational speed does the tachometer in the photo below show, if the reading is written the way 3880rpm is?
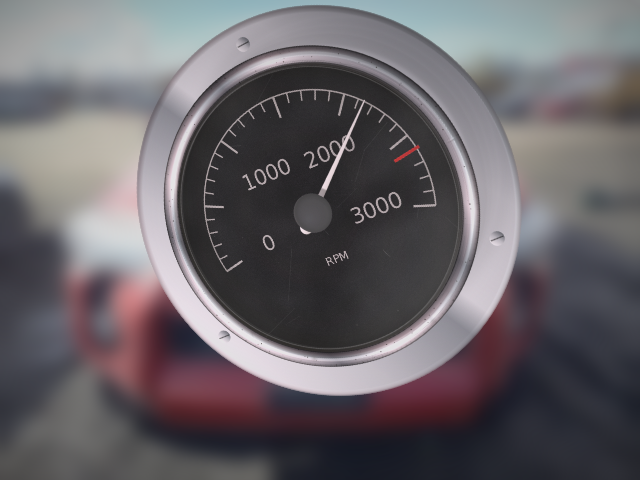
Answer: 2150rpm
